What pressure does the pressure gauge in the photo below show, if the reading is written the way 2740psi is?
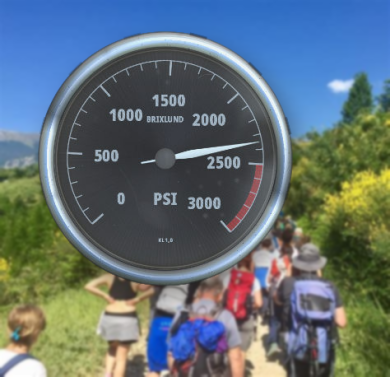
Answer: 2350psi
